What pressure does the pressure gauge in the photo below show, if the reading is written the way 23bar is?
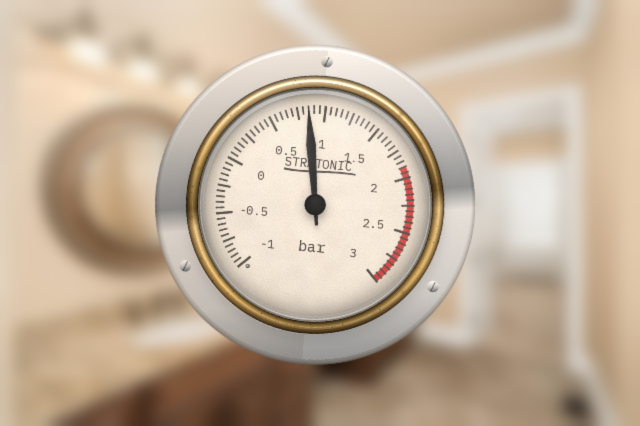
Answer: 0.85bar
